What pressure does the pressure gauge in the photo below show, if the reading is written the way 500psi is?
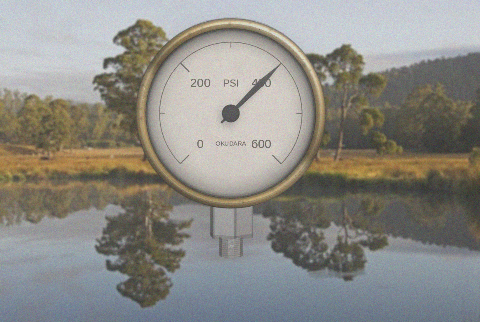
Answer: 400psi
